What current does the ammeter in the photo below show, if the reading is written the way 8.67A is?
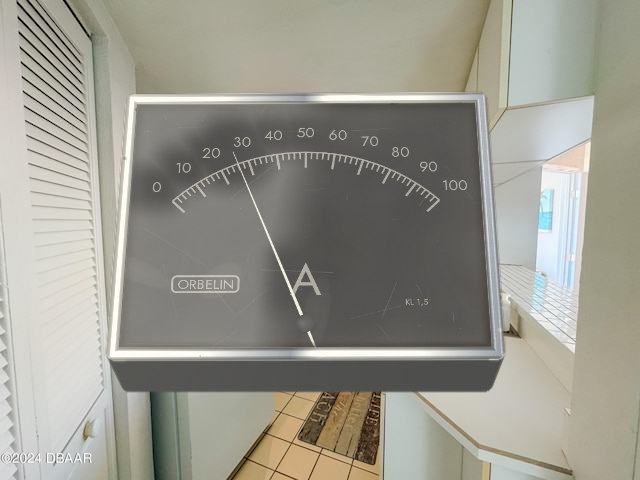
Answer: 26A
